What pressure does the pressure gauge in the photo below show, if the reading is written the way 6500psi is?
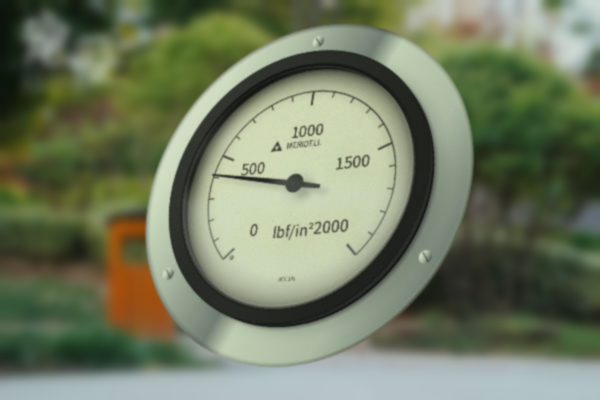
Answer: 400psi
